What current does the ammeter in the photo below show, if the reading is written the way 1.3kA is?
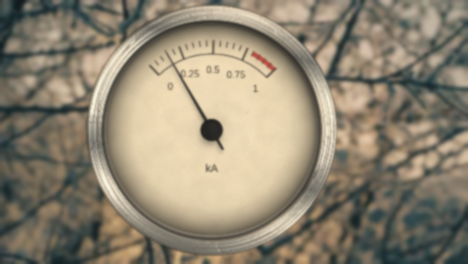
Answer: 0.15kA
